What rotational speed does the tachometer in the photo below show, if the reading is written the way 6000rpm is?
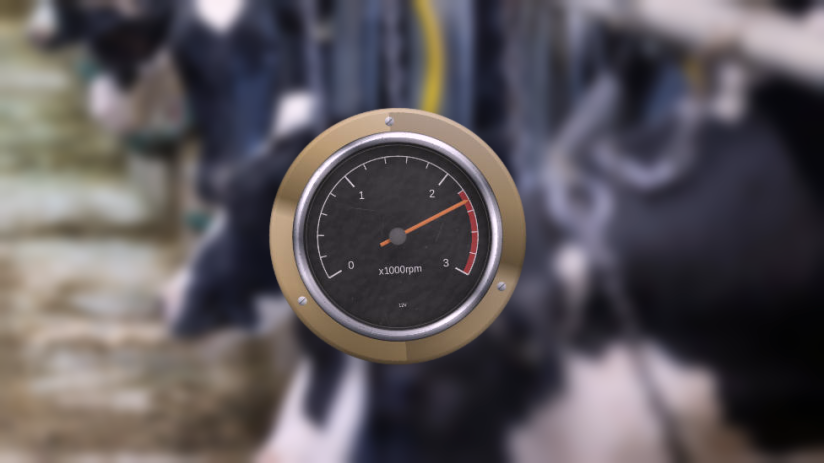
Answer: 2300rpm
